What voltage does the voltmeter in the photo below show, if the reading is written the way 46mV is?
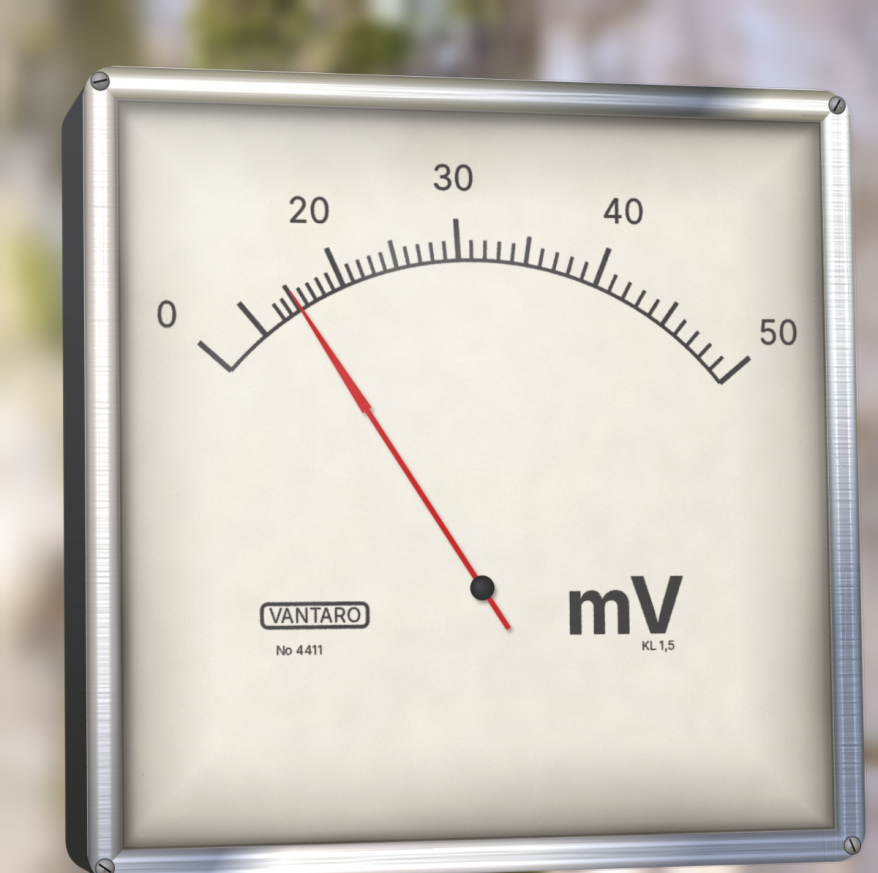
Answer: 15mV
